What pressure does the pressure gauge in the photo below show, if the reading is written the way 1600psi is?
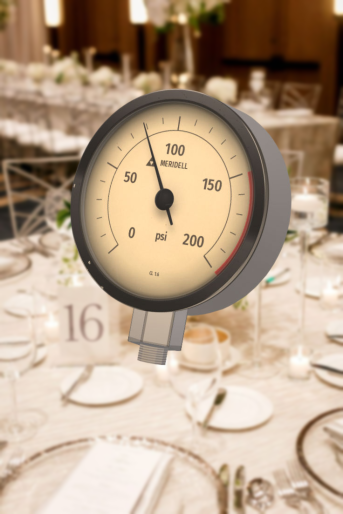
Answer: 80psi
